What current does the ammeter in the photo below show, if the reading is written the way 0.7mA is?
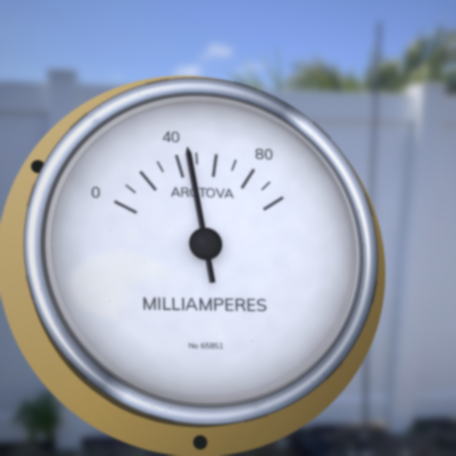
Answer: 45mA
